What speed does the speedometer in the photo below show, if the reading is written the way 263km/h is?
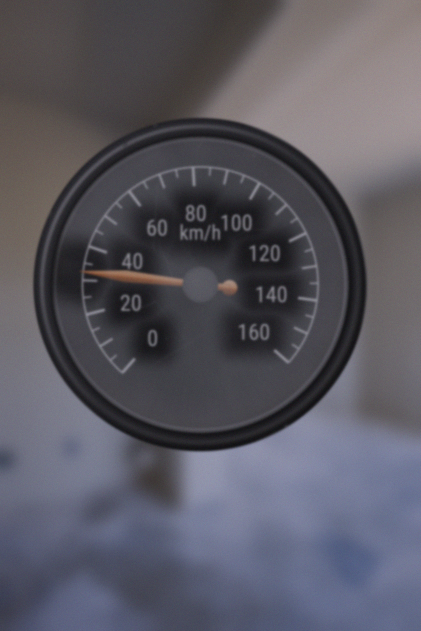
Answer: 32.5km/h
